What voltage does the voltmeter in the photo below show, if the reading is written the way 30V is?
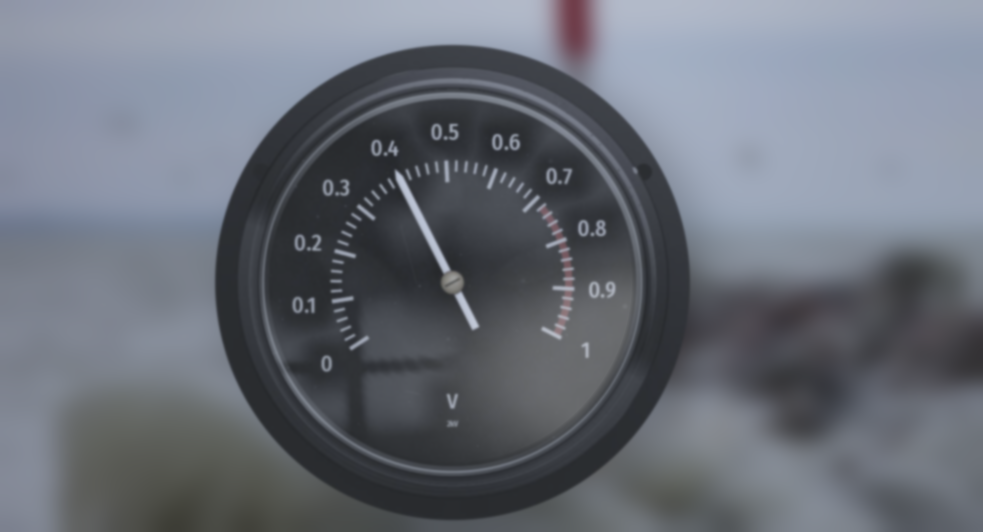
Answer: 0.4V
